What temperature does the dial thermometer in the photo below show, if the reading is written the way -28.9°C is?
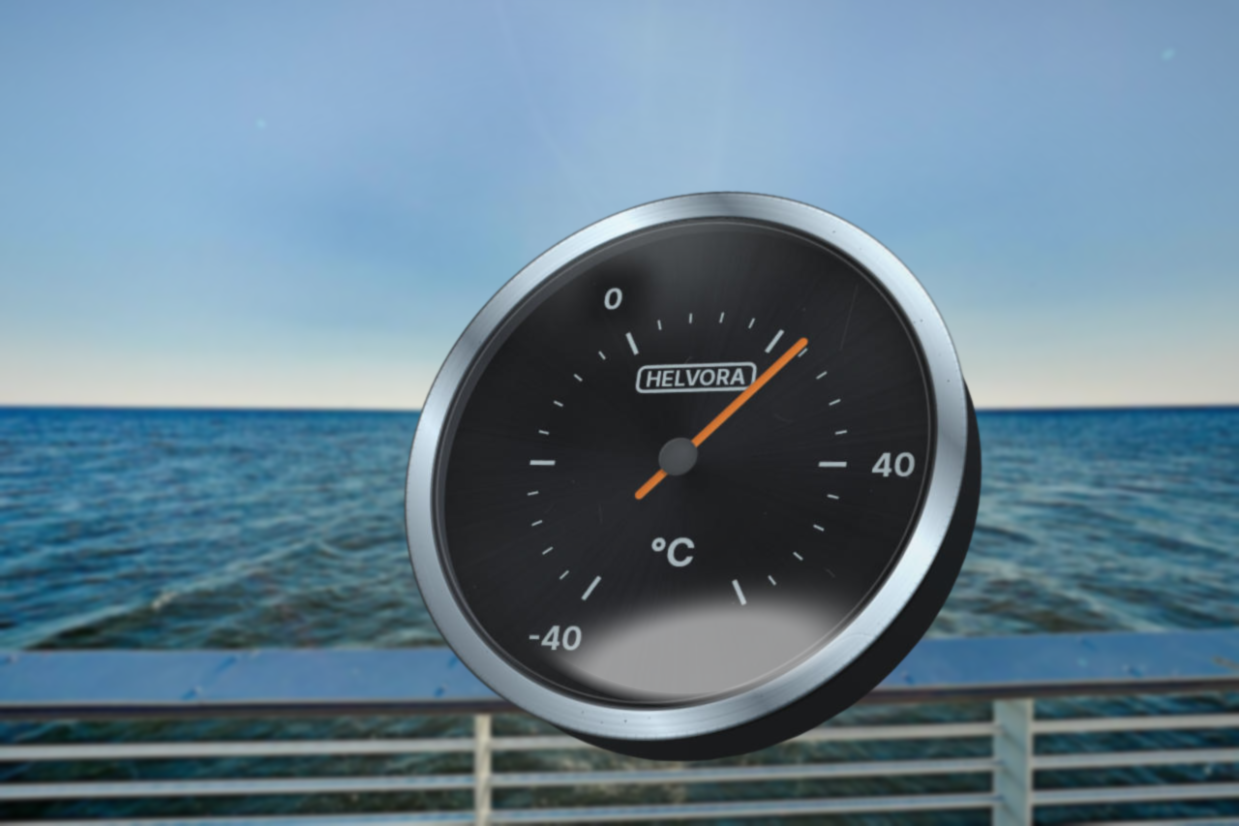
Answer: 24°C
